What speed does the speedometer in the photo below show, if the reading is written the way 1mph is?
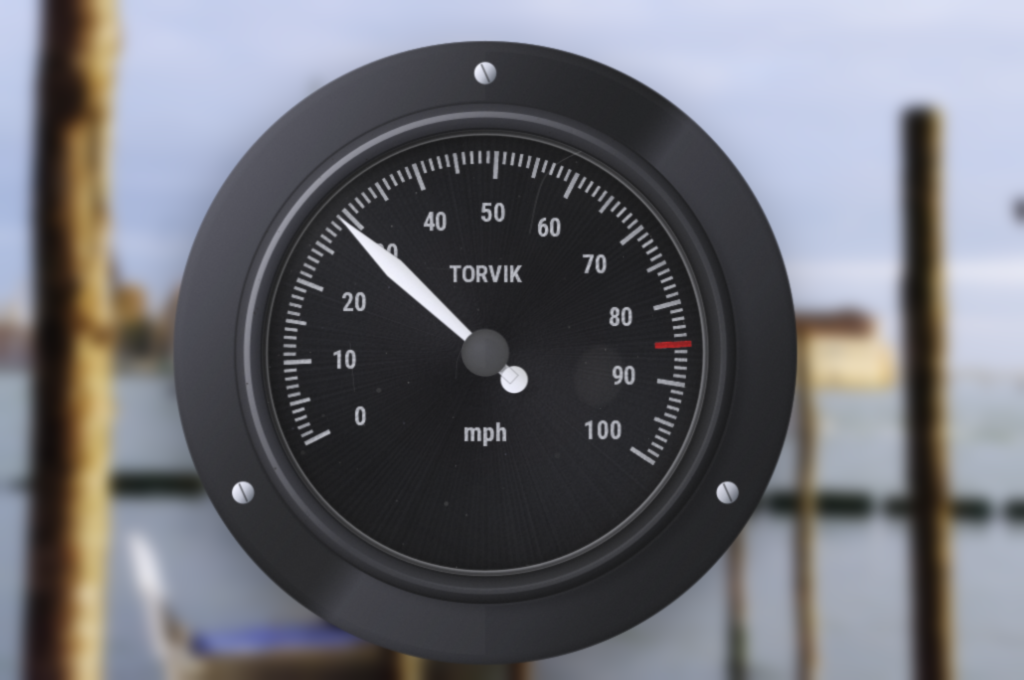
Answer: 29mph
